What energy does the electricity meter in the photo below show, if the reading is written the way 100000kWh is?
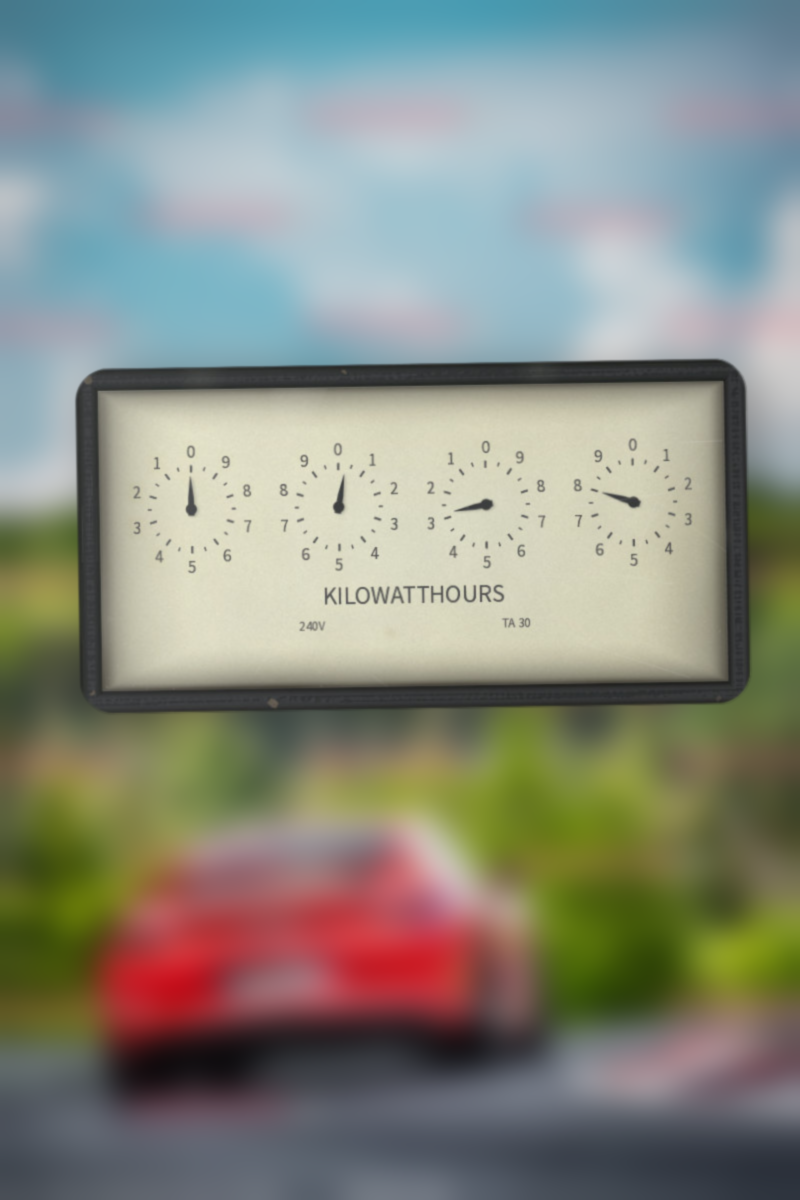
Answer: 28kWh
